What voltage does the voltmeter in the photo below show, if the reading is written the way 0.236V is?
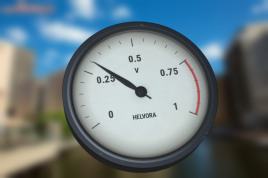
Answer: 0.3V
